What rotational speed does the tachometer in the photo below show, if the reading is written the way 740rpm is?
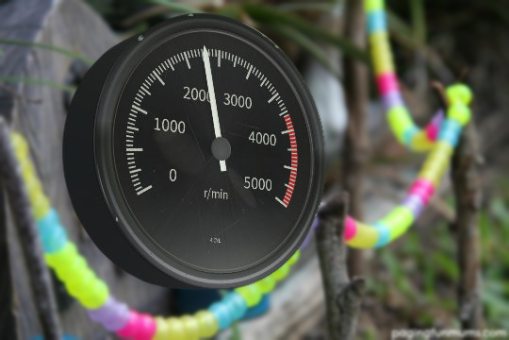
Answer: 2250rpm
